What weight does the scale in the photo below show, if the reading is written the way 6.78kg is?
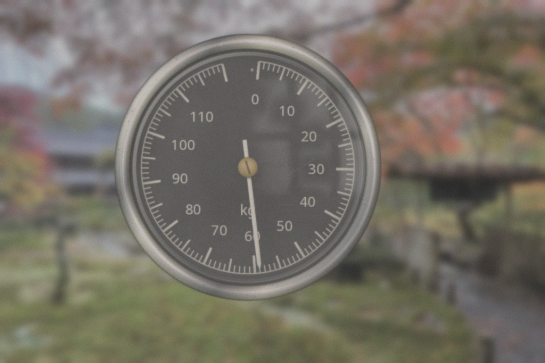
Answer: 59kg
